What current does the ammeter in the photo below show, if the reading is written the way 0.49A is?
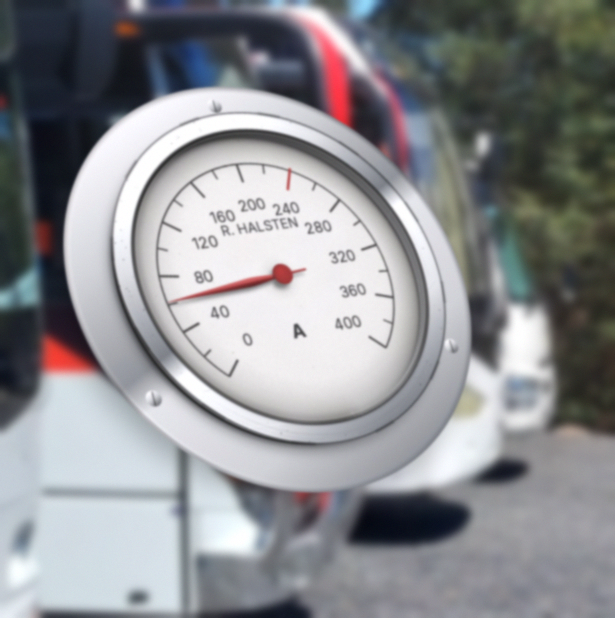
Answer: 60A
